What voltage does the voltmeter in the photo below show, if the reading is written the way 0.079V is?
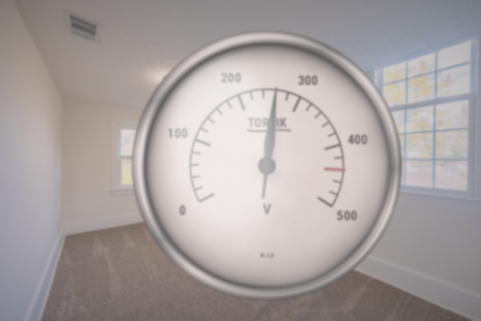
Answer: 260V
